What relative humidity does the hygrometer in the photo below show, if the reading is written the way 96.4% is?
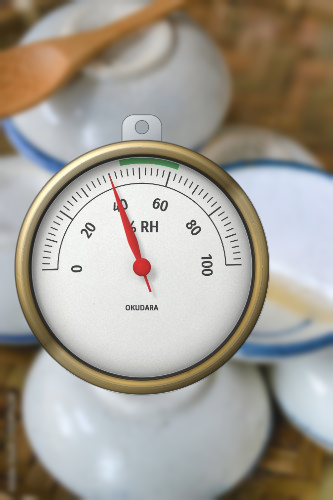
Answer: 40%
